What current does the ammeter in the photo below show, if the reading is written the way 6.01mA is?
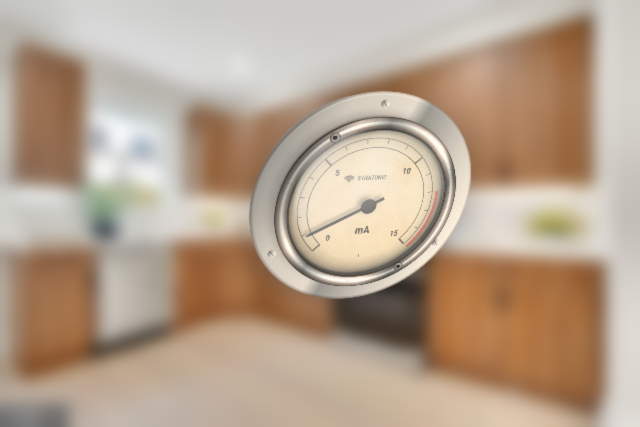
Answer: 1mA
